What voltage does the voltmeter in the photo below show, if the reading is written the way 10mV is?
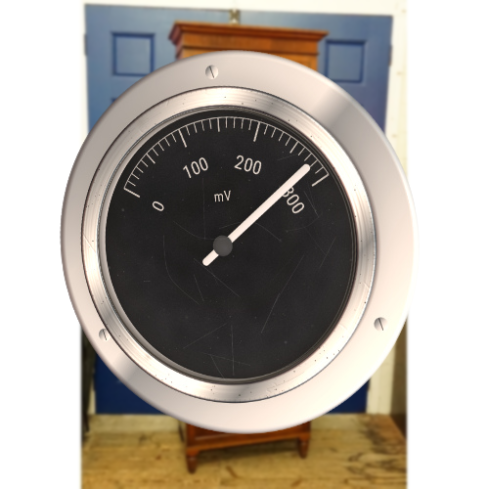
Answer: 280mV
